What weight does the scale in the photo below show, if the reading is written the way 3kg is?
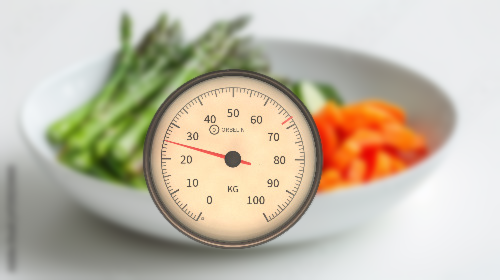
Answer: 25kg
